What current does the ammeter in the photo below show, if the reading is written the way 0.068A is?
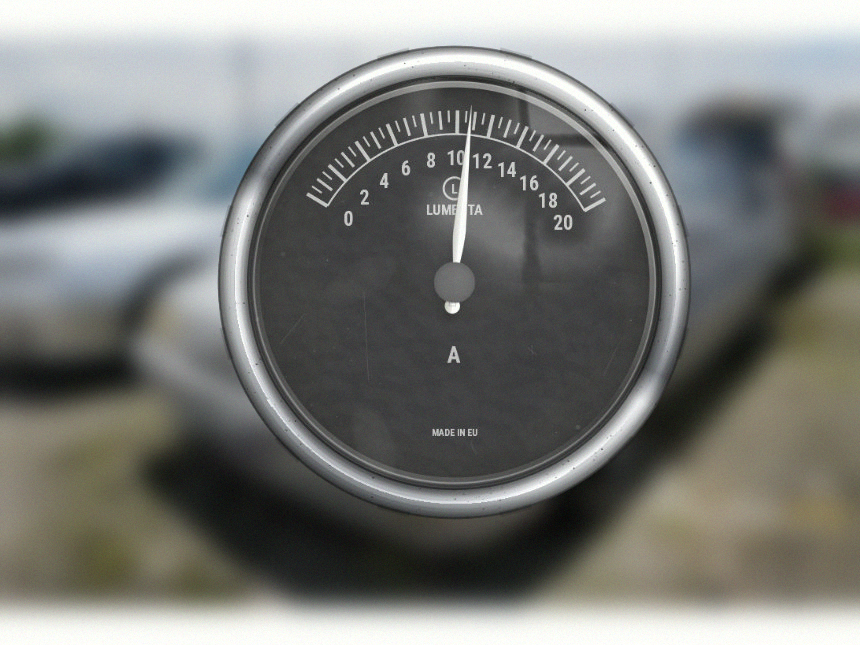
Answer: 10.75A
